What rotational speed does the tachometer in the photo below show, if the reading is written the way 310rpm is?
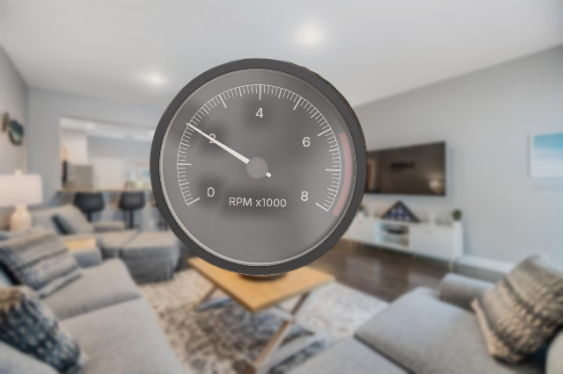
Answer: 2000rpm
